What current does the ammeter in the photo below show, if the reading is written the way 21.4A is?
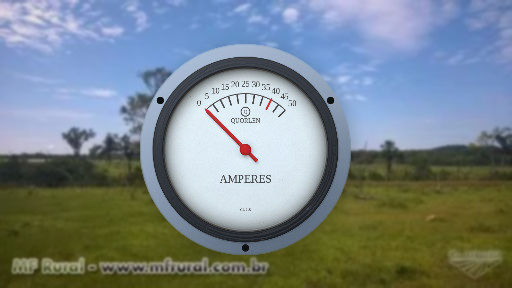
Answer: 0A
